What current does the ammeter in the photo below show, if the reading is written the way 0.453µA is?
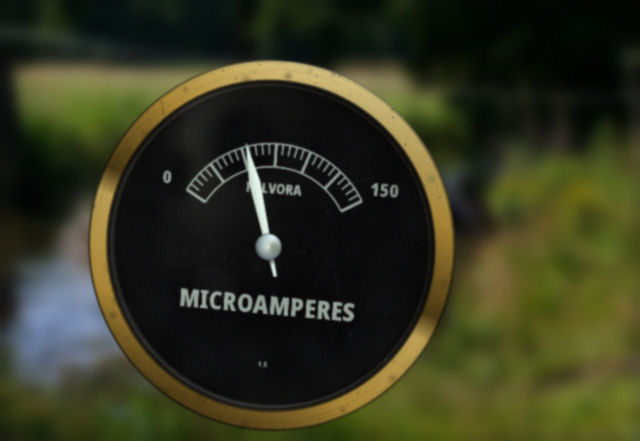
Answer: 55µA
